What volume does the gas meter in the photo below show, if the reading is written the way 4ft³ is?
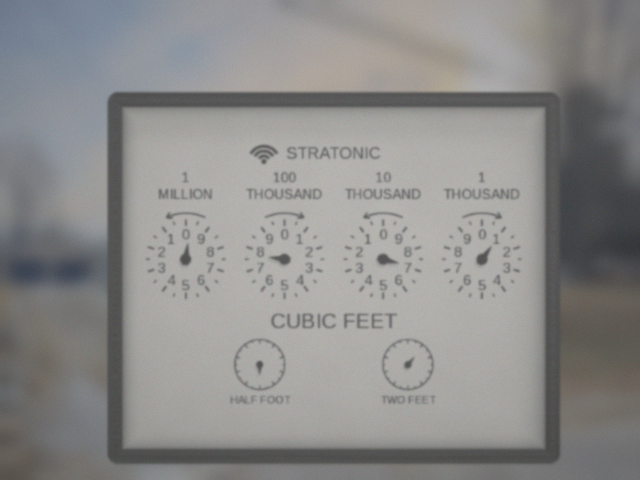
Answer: 977100ft³
